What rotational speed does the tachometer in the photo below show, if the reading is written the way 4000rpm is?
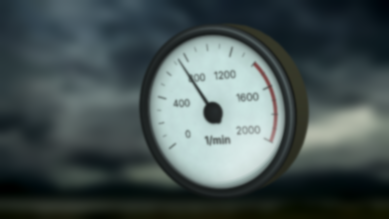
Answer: 750rpm
